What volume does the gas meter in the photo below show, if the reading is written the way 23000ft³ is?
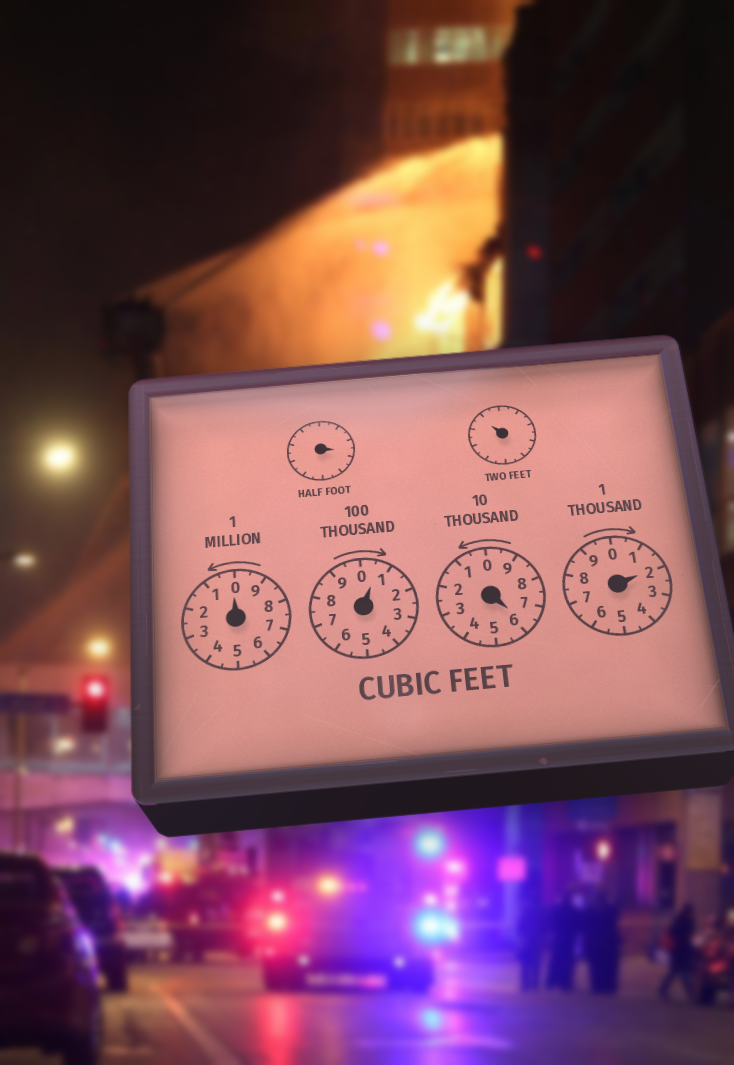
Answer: 6200ft³
